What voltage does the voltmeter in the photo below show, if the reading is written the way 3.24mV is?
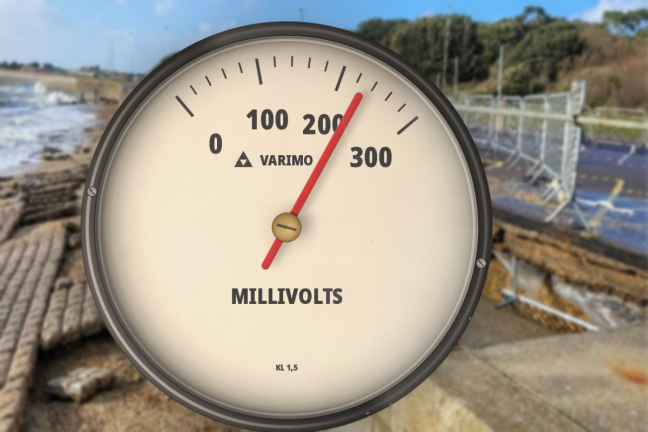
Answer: 230mV
